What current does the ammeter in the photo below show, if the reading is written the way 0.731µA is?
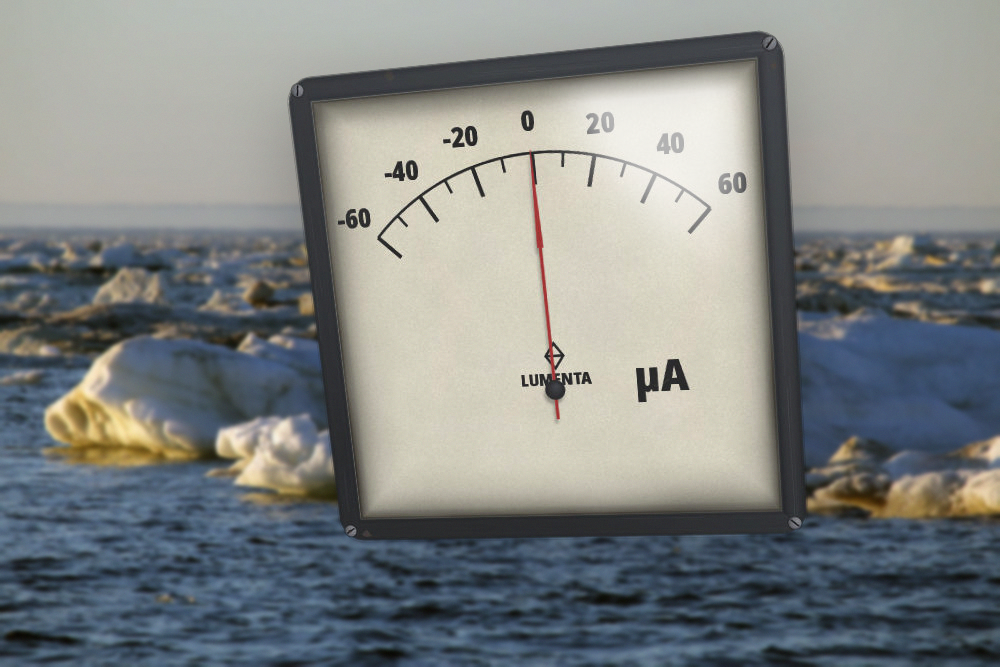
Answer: 0µA
